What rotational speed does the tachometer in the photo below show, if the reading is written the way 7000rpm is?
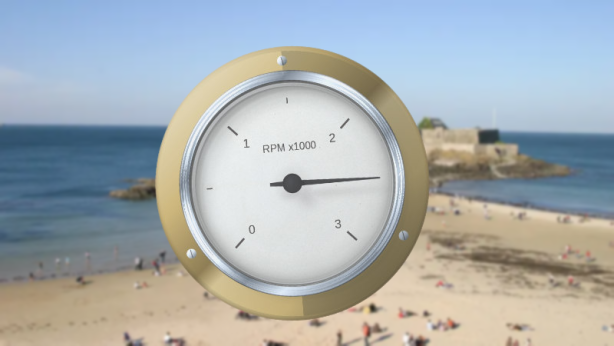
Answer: 2500rpm
